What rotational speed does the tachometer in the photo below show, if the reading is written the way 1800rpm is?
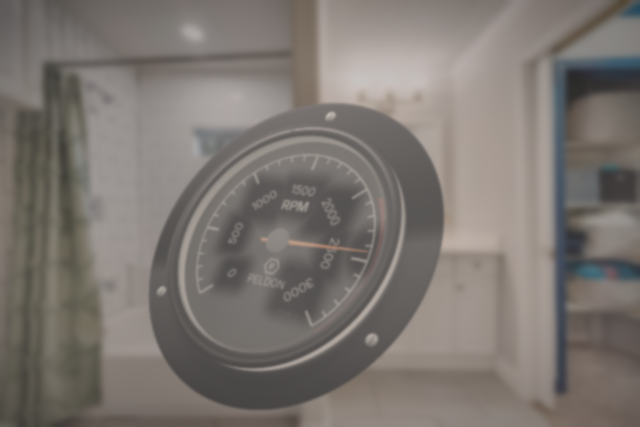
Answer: 2450rpm
